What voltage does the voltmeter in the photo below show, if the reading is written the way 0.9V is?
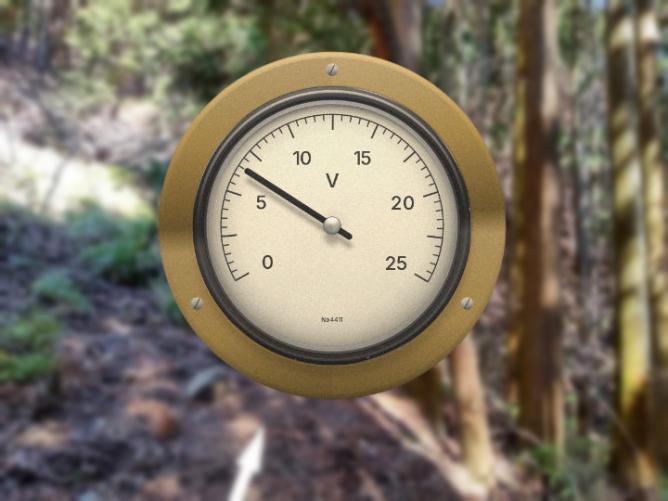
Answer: 6.5V
